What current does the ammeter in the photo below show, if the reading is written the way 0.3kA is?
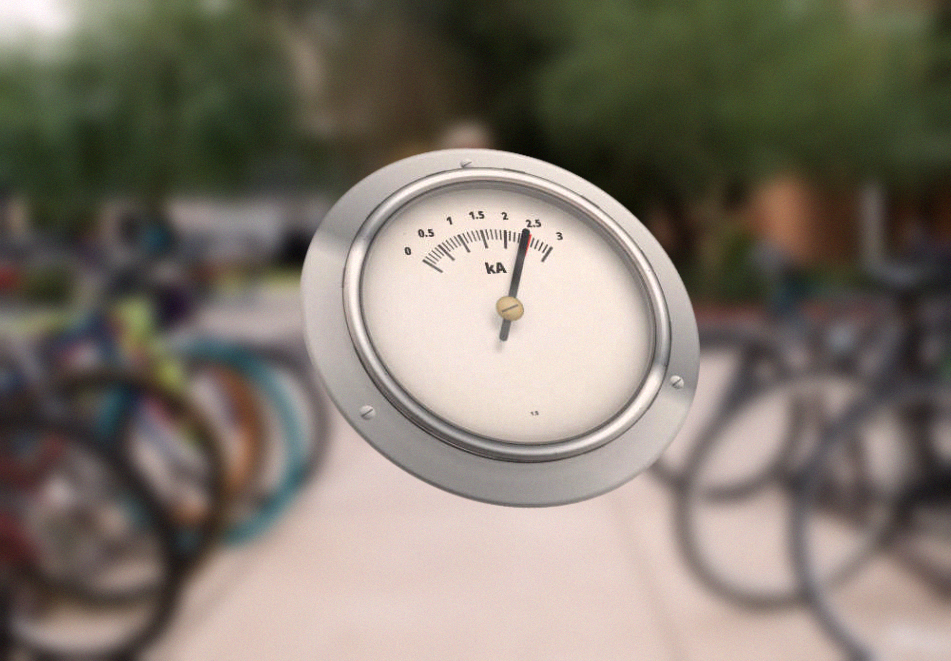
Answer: 2.4kA
